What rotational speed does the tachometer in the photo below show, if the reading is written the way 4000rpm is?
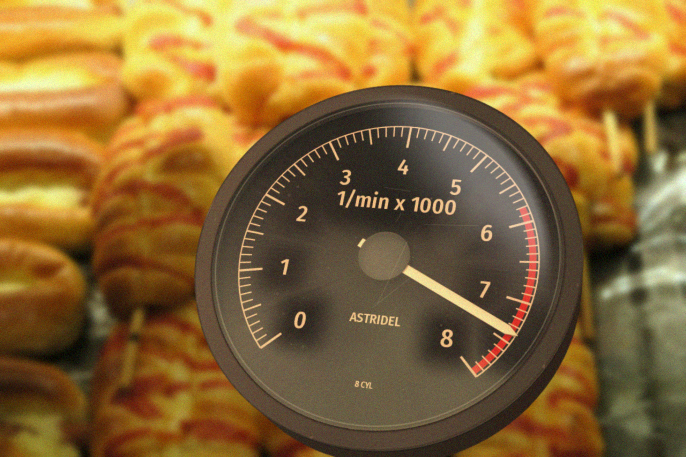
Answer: 7400rpm
